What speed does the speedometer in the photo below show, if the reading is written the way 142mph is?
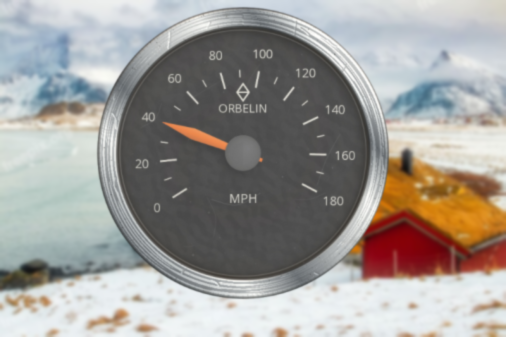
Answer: 40mph
